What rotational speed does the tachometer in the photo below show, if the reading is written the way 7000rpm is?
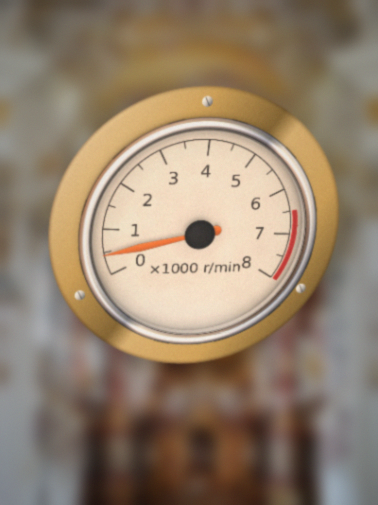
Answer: 500rpm
